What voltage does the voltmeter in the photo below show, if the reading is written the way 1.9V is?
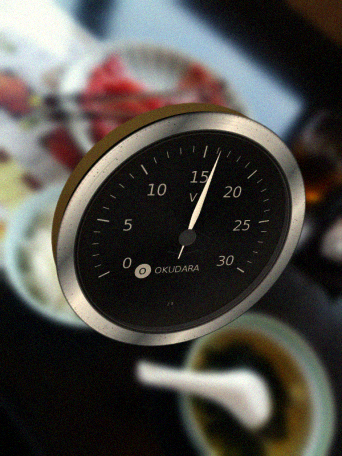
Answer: 16V
